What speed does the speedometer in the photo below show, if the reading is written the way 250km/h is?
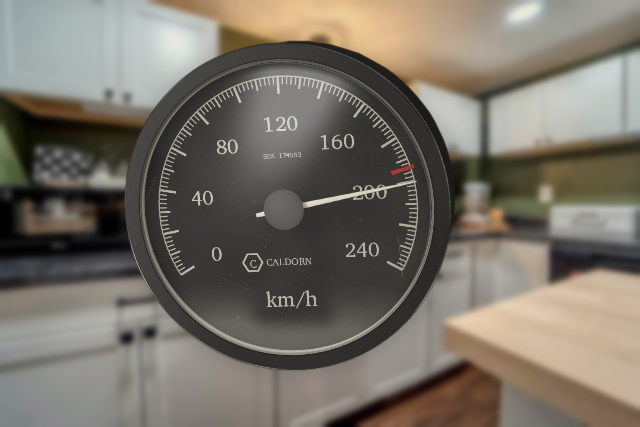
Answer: 200km/h
